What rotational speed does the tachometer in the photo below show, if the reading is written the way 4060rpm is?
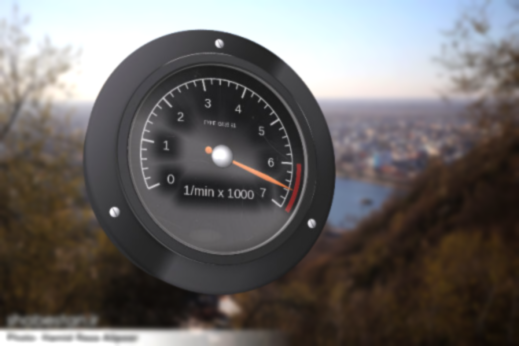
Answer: 6600rpm
